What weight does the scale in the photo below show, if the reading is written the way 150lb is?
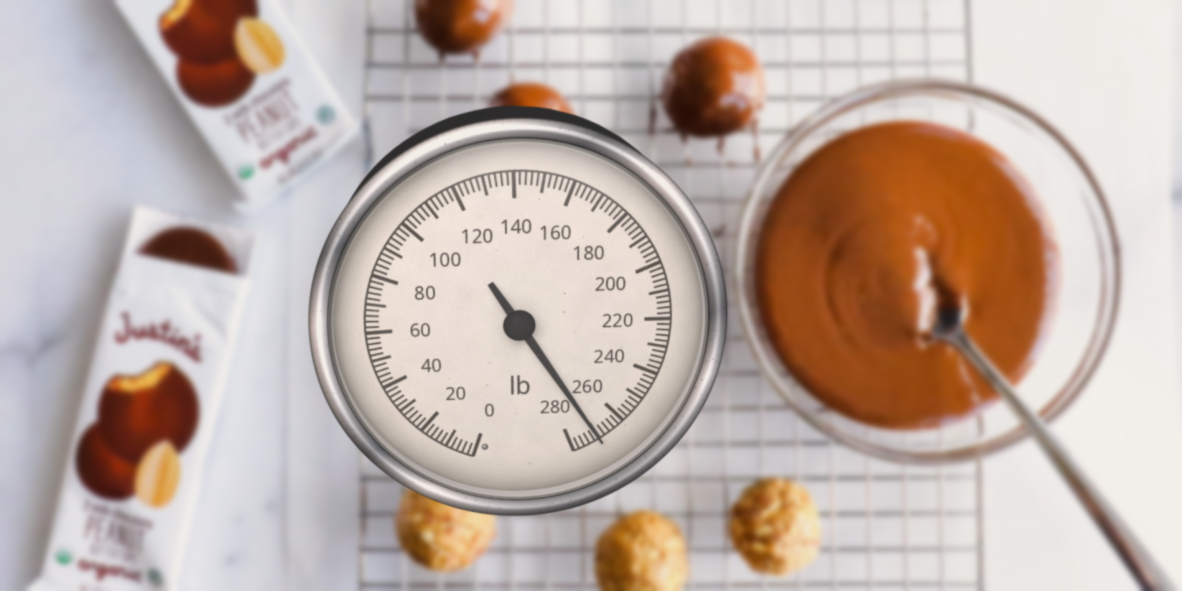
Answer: 270lb
